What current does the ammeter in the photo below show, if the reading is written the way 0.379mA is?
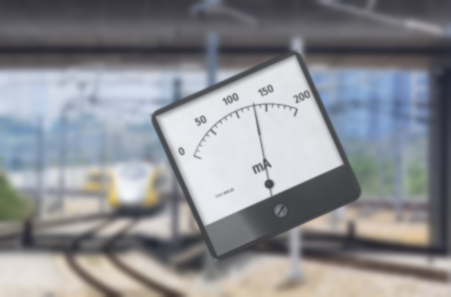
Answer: 130mA
